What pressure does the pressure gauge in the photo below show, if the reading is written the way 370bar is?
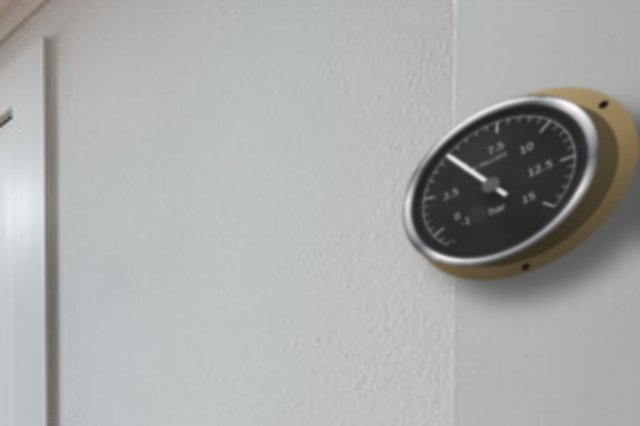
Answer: 5bar
